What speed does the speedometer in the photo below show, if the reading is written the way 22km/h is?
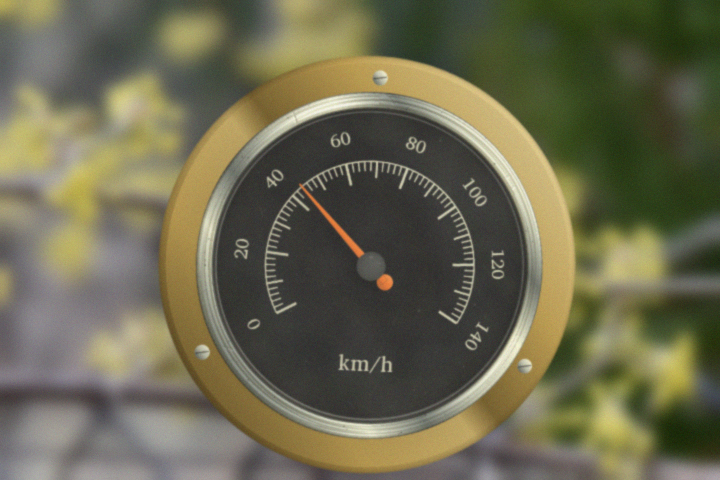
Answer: 44km/h
